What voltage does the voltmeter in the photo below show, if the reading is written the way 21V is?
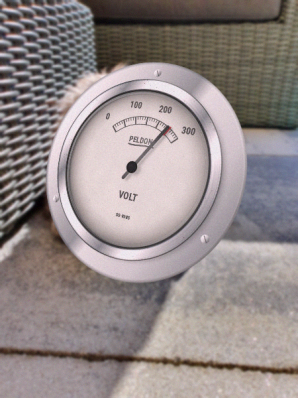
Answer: 250V
